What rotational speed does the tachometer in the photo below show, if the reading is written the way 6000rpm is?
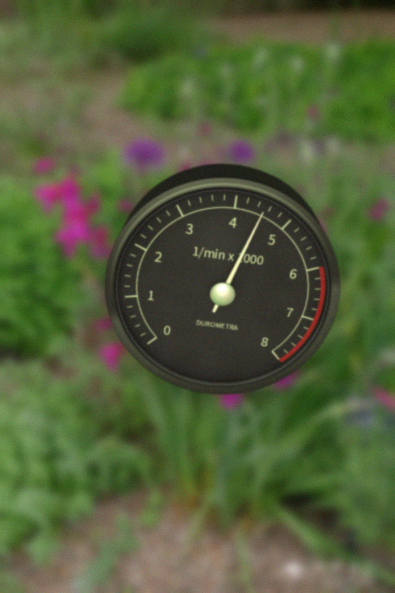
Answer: 4500rpm
